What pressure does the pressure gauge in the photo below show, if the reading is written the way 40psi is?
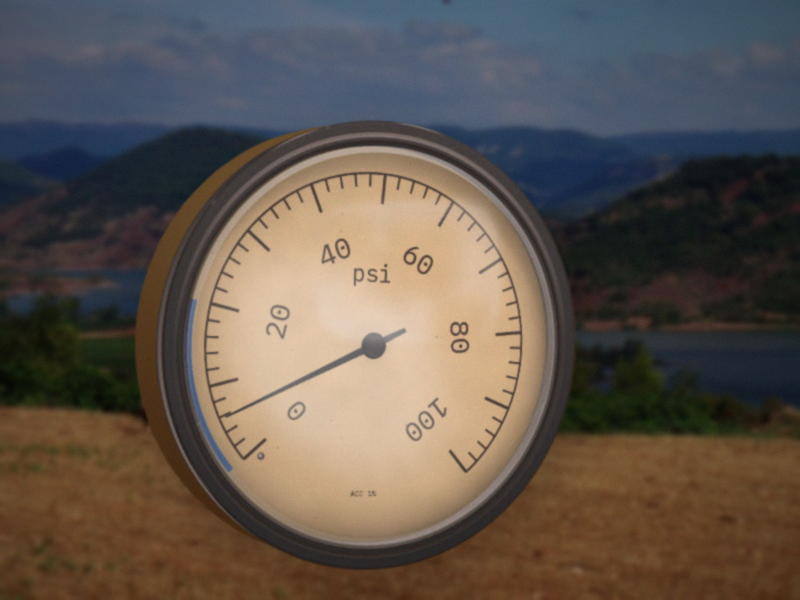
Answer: 6psi
